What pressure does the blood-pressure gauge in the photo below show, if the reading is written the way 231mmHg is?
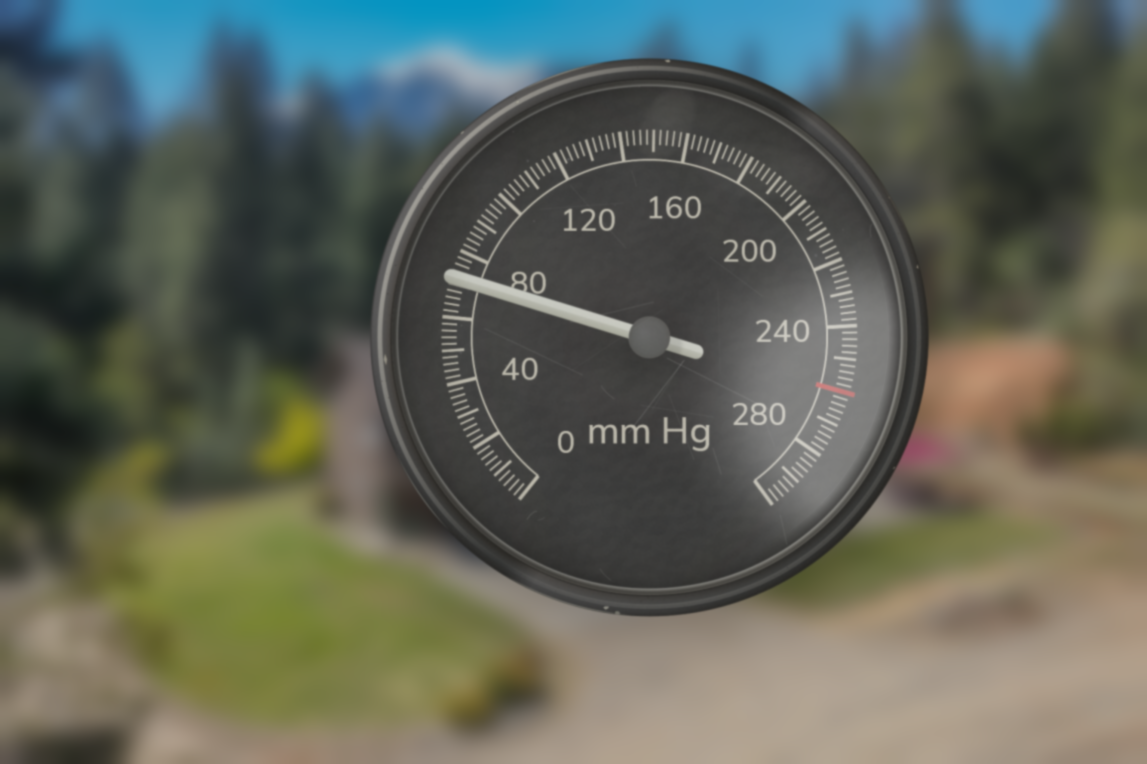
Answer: 72mmHg
